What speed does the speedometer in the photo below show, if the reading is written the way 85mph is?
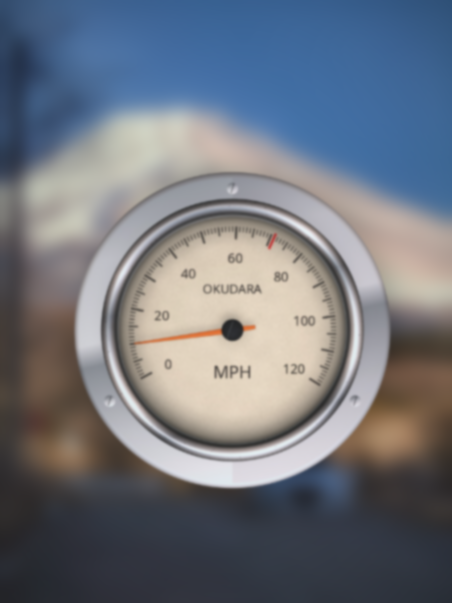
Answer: 10mph
